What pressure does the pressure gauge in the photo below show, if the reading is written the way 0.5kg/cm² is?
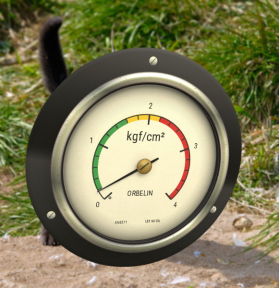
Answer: 0.2kg/cm²
